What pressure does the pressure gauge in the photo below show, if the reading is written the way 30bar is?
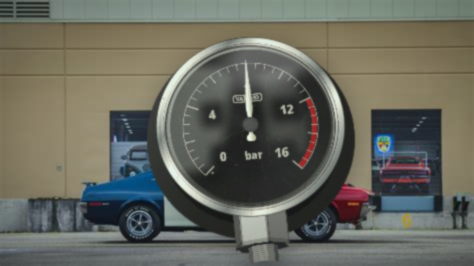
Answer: 8bar
